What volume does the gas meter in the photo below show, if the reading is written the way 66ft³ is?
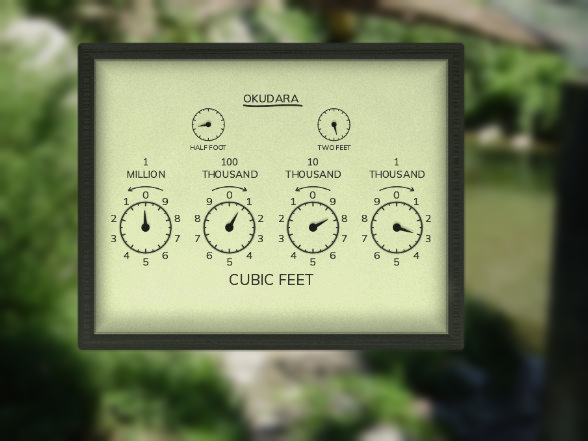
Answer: 8300ft³
